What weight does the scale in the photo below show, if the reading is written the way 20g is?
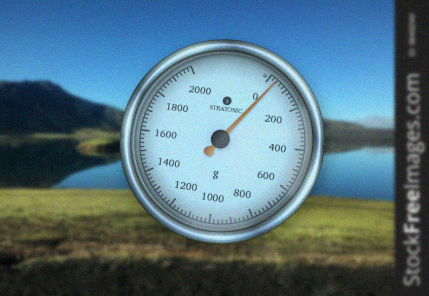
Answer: 40g
